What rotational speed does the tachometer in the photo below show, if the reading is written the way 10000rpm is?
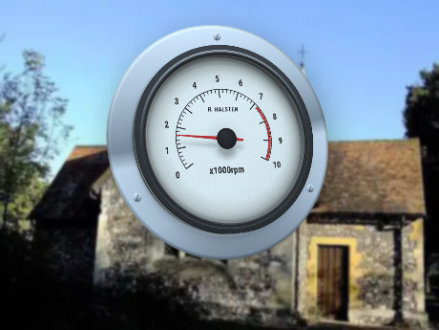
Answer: 1600rpm
